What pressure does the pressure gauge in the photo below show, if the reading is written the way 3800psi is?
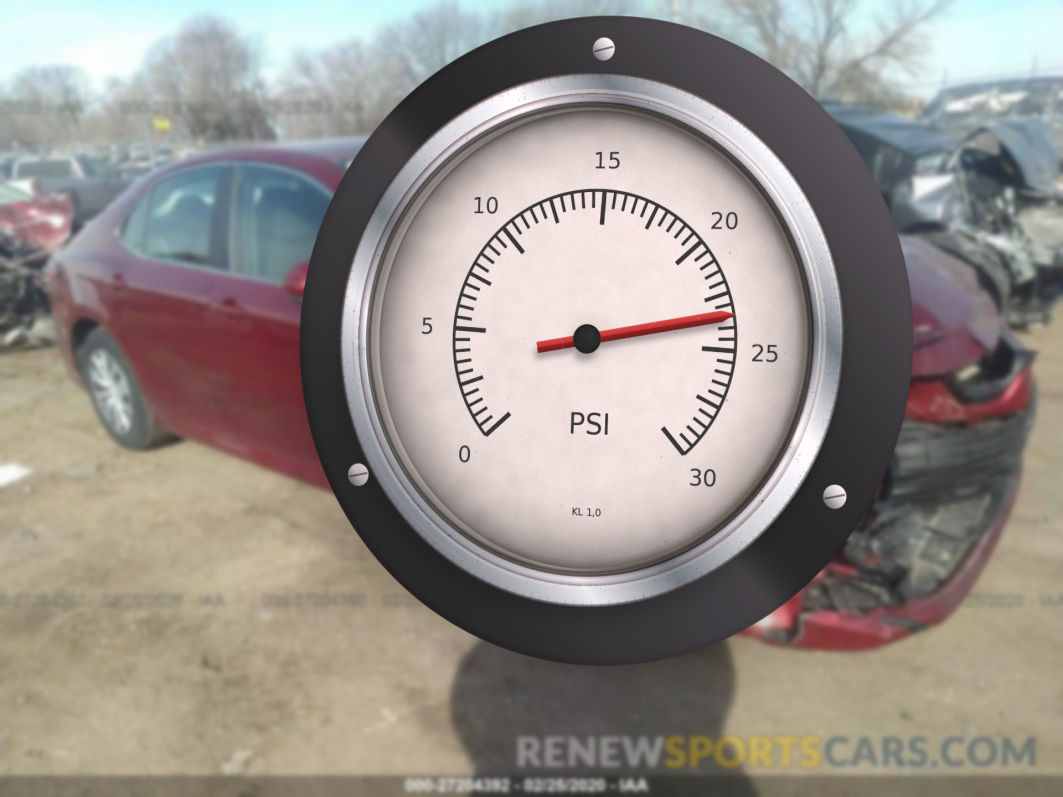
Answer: 23.5psi
